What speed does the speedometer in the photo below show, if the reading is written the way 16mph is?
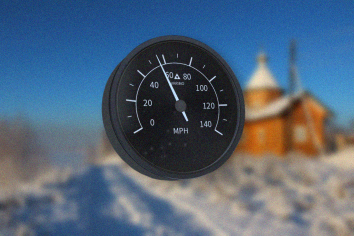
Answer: 55mph
